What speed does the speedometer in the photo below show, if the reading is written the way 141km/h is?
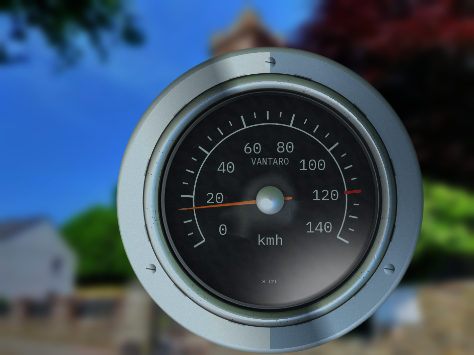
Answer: 15km/h
